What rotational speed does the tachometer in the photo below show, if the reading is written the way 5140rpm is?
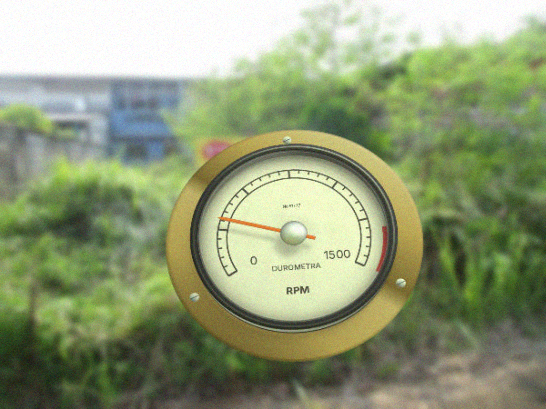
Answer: 300rpm
